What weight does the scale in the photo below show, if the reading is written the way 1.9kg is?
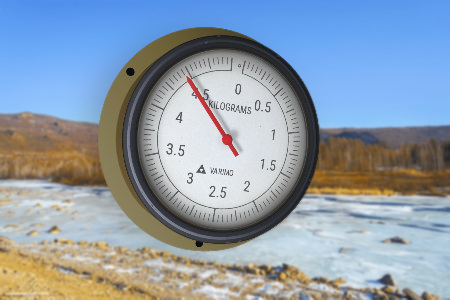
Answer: 4.45kg
